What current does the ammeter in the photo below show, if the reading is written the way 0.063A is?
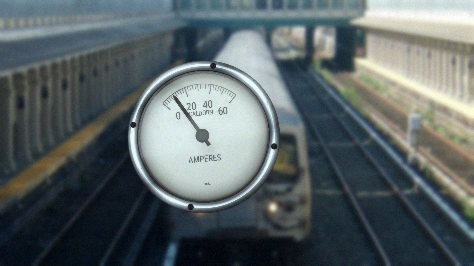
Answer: 10A
